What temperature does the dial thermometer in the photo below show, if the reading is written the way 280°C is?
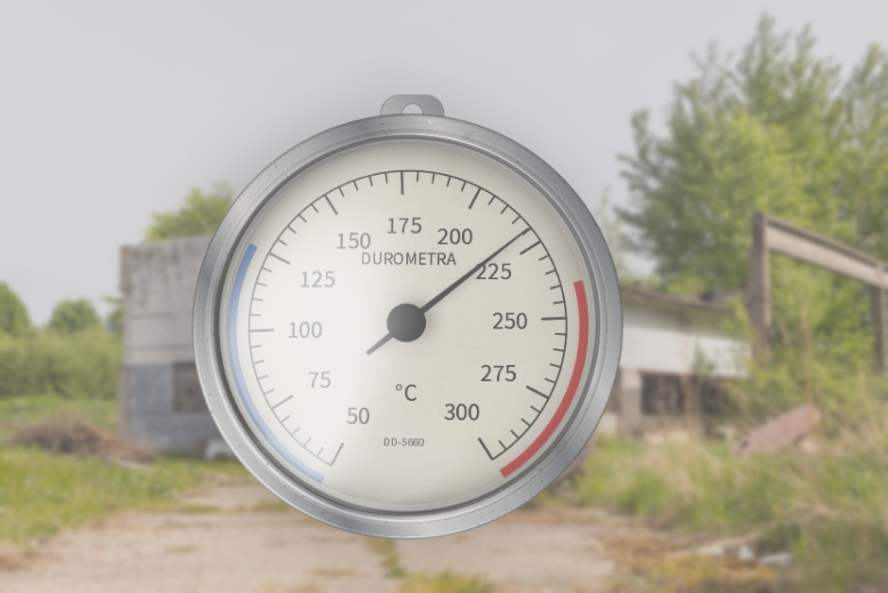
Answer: 220°C
